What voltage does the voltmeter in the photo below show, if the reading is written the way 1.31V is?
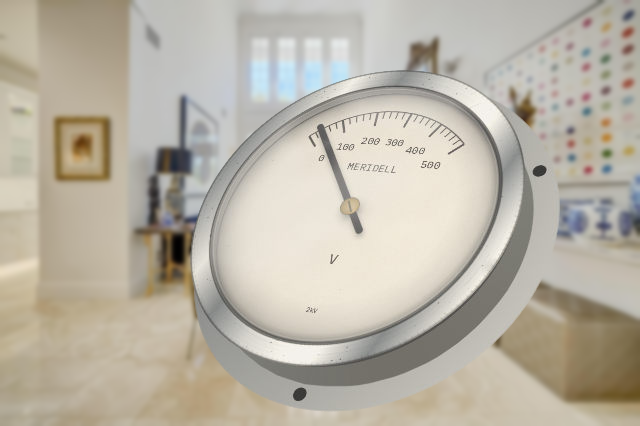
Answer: 40V
